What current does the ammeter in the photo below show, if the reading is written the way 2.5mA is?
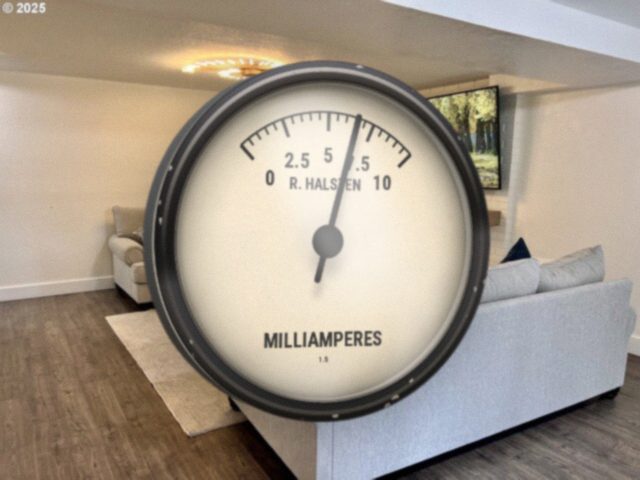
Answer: 6.5mA
